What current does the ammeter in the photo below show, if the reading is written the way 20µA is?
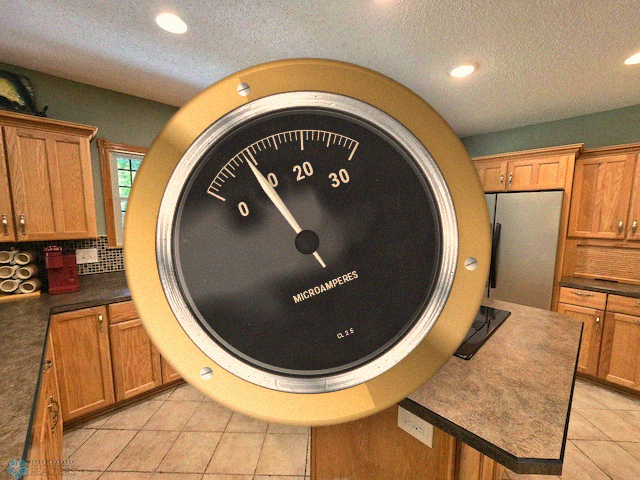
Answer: 9µA
